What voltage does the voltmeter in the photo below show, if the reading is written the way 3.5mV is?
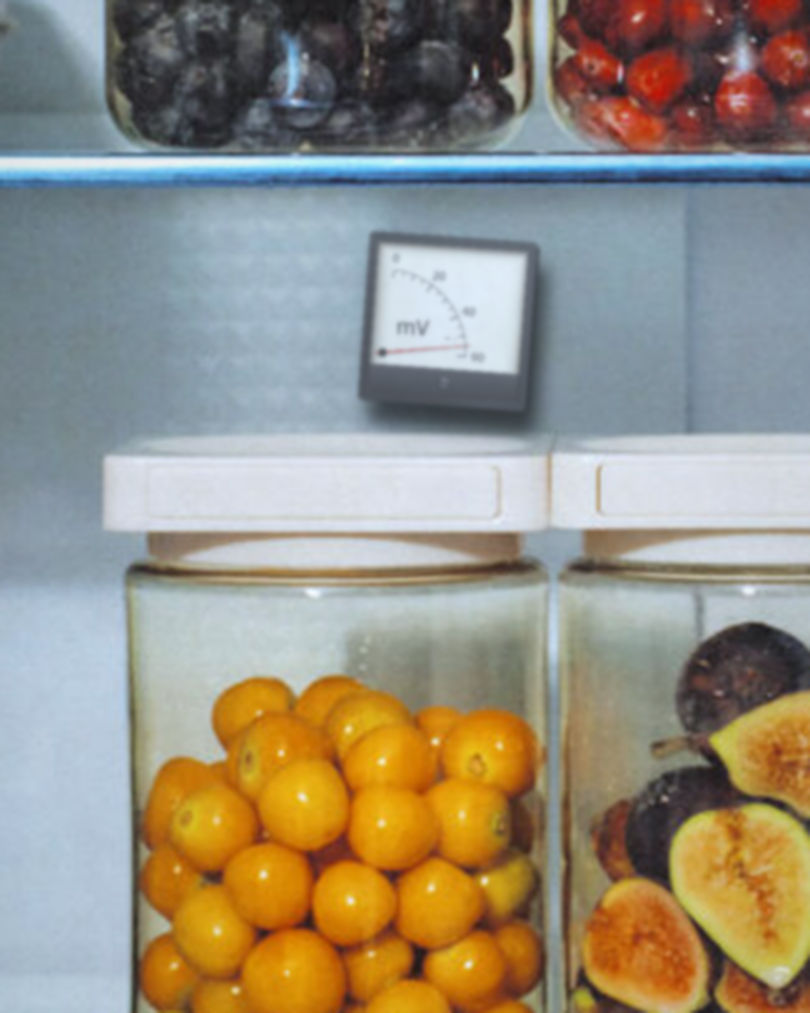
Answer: 55mV
